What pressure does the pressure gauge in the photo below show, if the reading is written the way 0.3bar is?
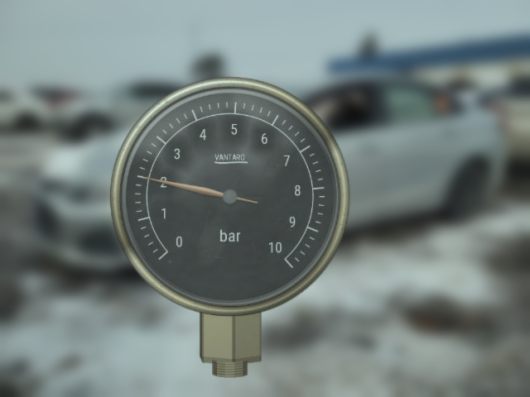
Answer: 2bar
